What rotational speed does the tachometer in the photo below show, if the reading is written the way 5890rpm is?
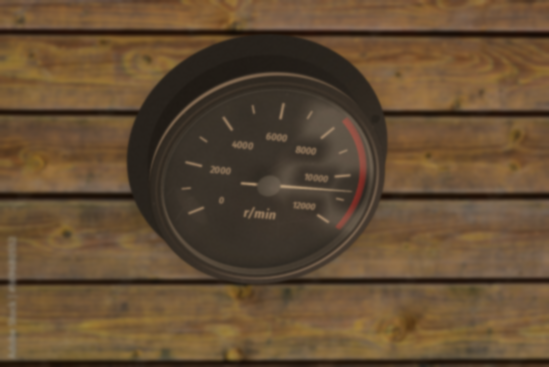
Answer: 10500rpm
